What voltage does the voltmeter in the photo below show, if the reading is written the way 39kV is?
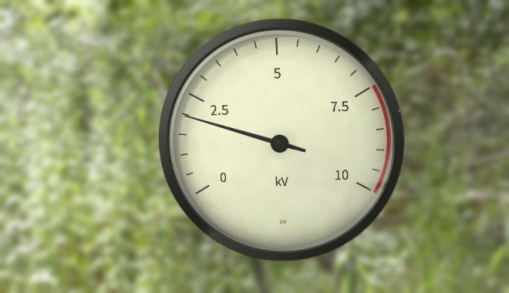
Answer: 2kV
